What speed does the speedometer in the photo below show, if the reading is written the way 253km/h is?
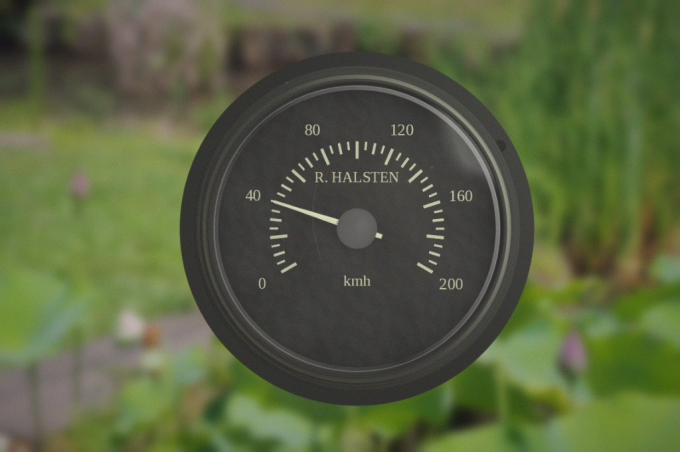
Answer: 40km/h
